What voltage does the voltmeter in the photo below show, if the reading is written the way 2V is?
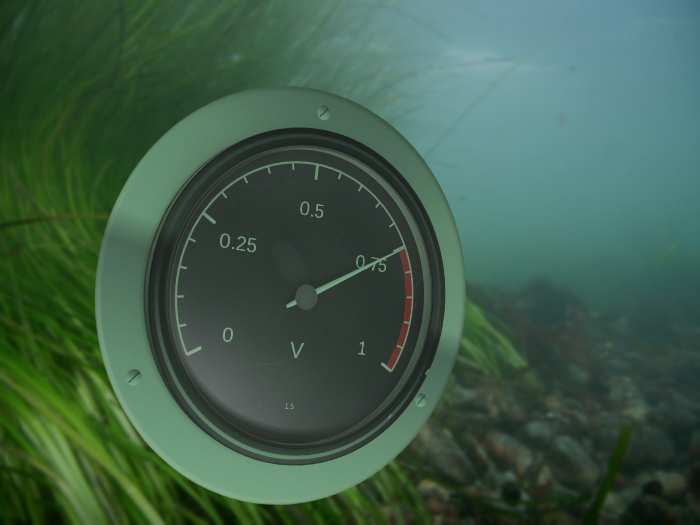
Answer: 0.75V
